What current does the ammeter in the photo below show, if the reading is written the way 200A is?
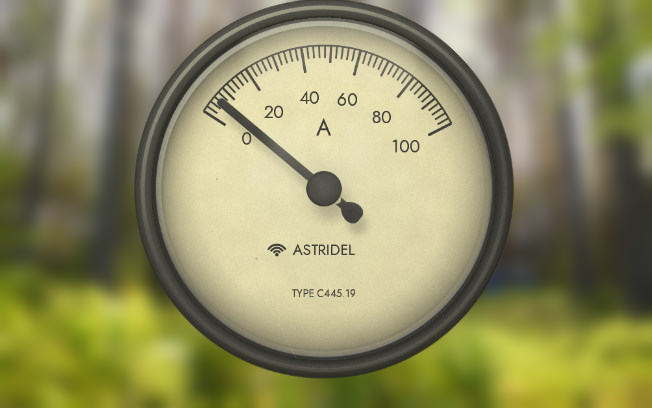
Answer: 6A
